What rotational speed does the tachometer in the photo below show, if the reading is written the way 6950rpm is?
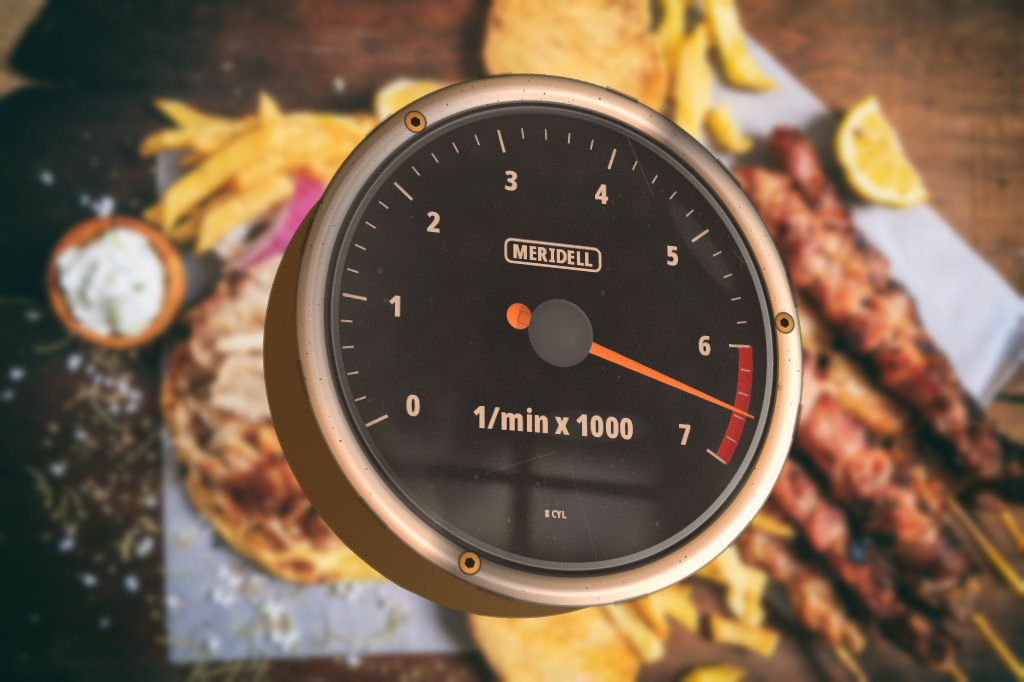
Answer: 6600rpm
